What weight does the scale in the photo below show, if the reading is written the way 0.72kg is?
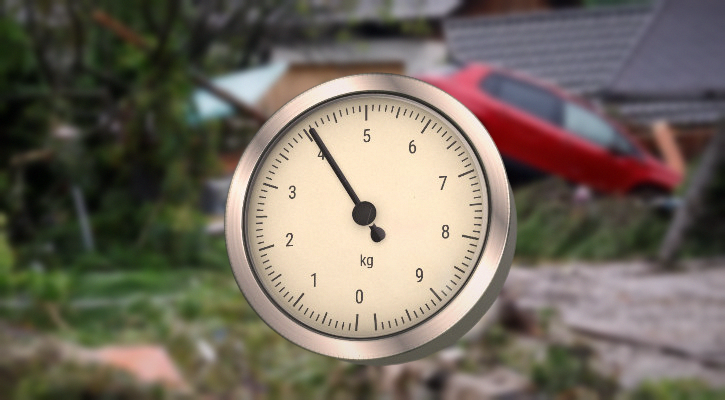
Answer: 4.1kg
